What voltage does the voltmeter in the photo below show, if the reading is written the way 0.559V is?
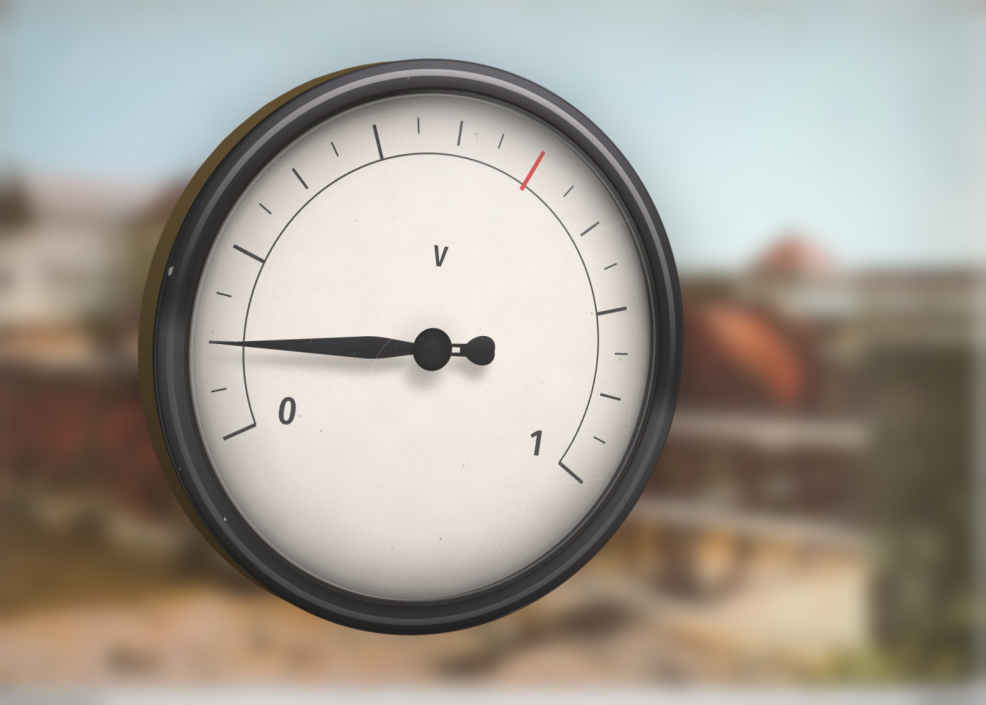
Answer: 0.1V
